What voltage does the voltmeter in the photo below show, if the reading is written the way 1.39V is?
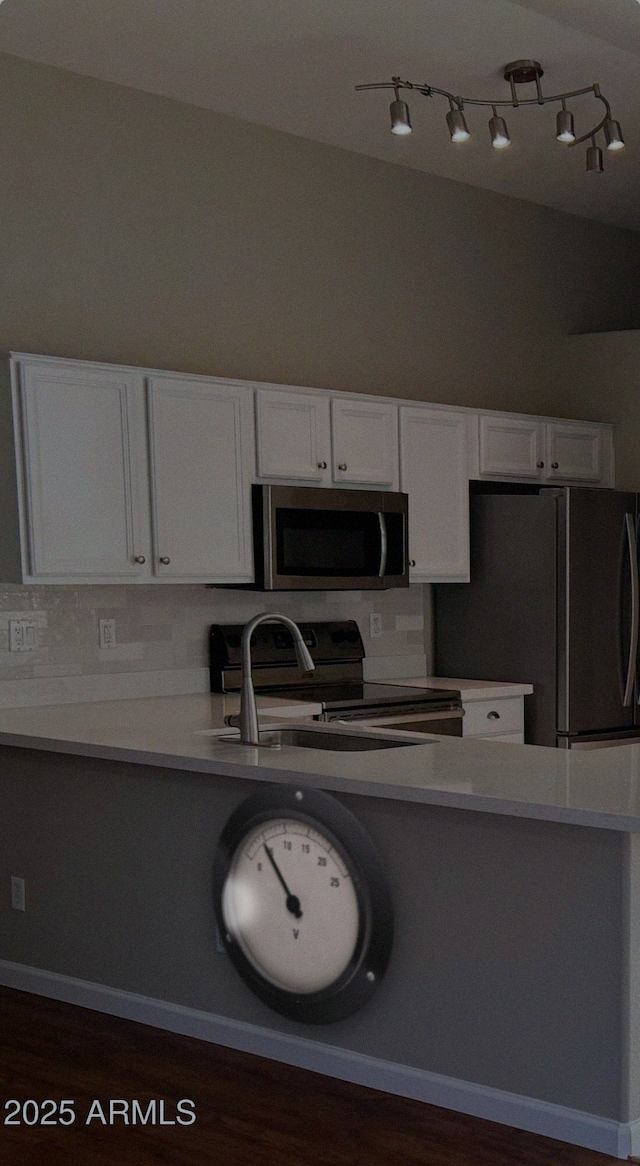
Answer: 5V
